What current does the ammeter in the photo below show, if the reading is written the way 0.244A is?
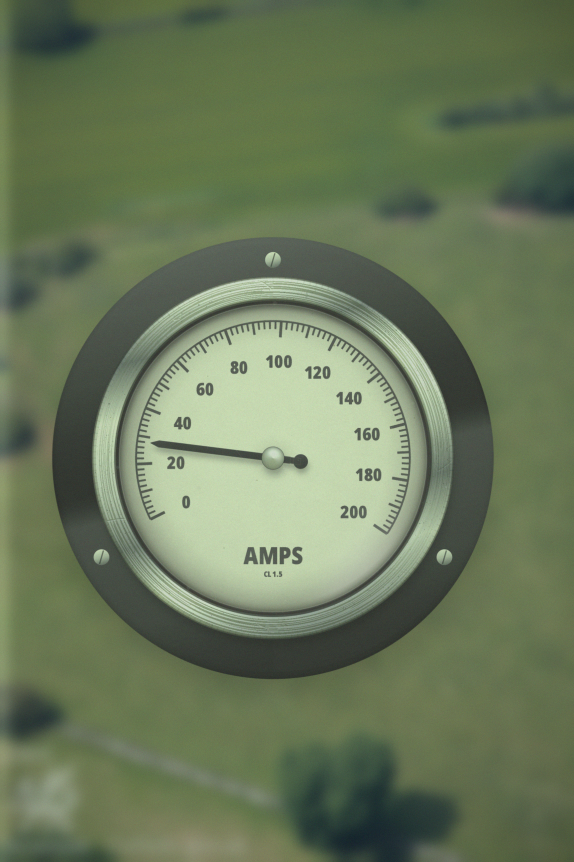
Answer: 28A
